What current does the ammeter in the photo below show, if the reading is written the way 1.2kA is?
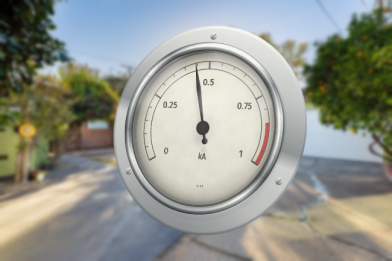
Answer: 0.45kA
